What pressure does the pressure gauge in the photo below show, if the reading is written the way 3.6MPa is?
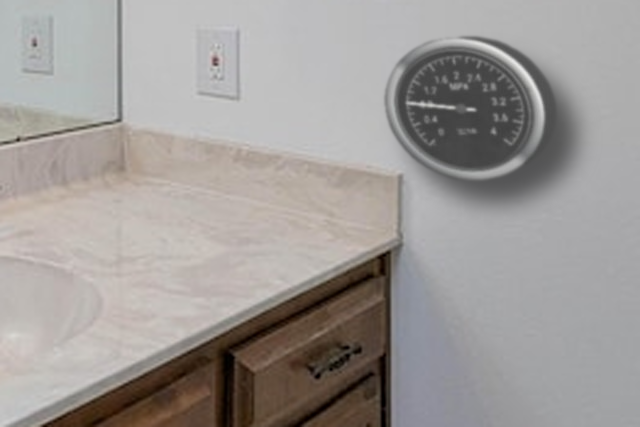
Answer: 0.8MPa
